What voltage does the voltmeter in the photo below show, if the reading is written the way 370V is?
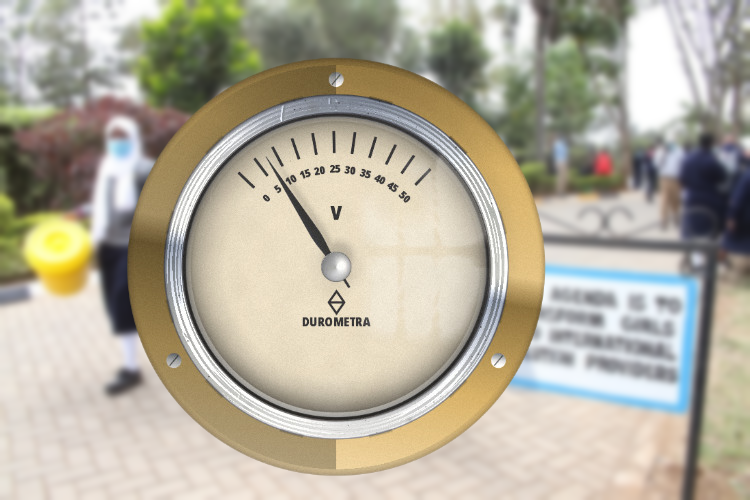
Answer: 7.5V
